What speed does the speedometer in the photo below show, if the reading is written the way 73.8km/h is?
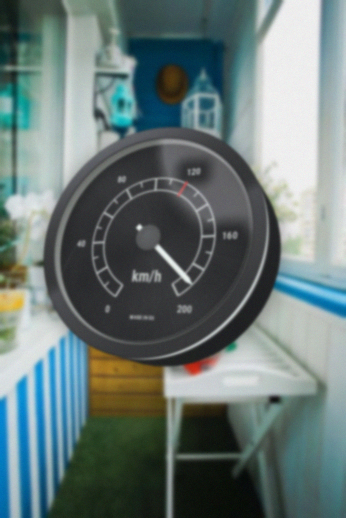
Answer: 190km/h
